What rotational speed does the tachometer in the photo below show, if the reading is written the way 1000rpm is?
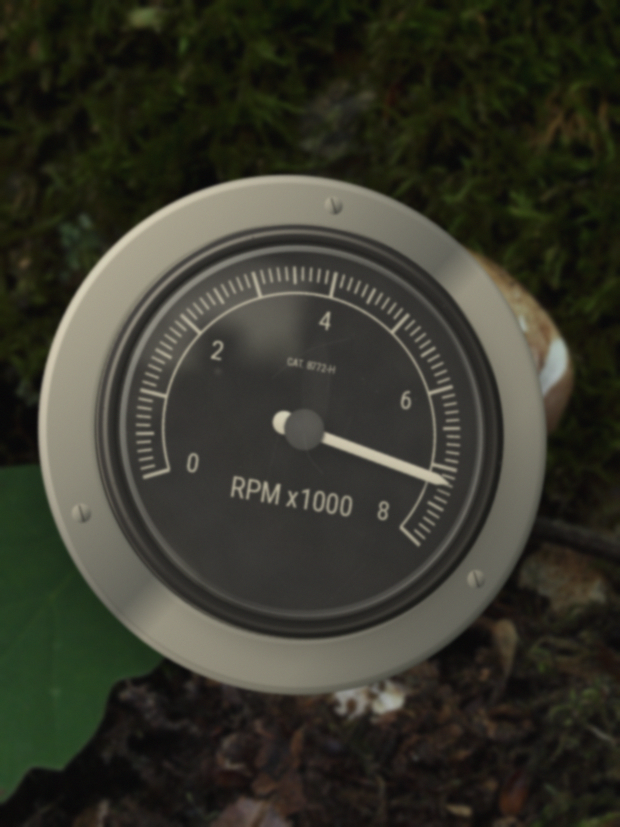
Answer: 7200rpm
